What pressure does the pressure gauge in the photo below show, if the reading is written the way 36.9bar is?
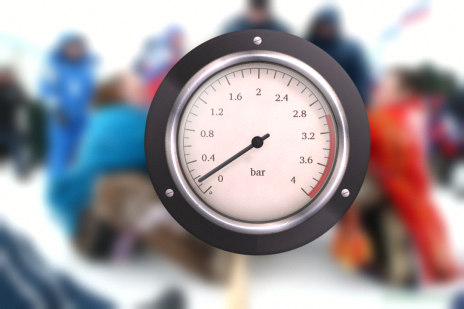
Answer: 0.15bar
